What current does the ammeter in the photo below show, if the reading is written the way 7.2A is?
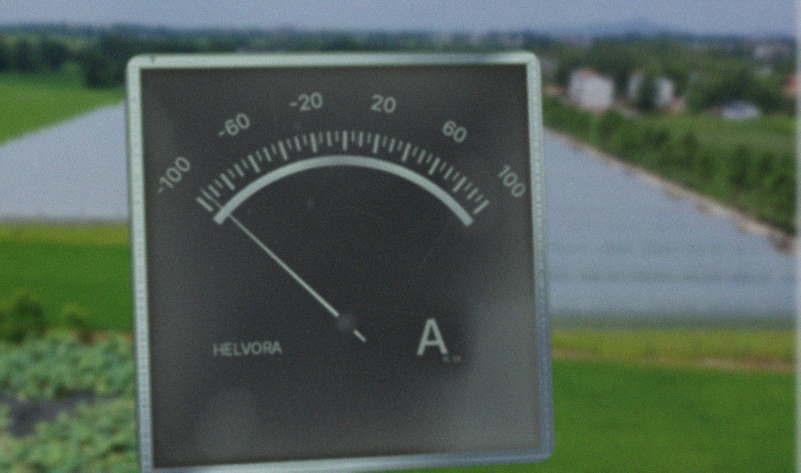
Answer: -95A
